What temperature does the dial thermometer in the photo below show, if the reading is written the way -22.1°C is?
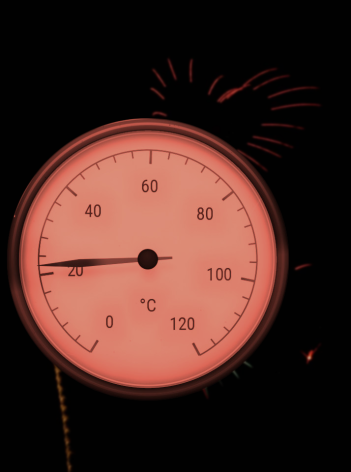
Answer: 22°C
